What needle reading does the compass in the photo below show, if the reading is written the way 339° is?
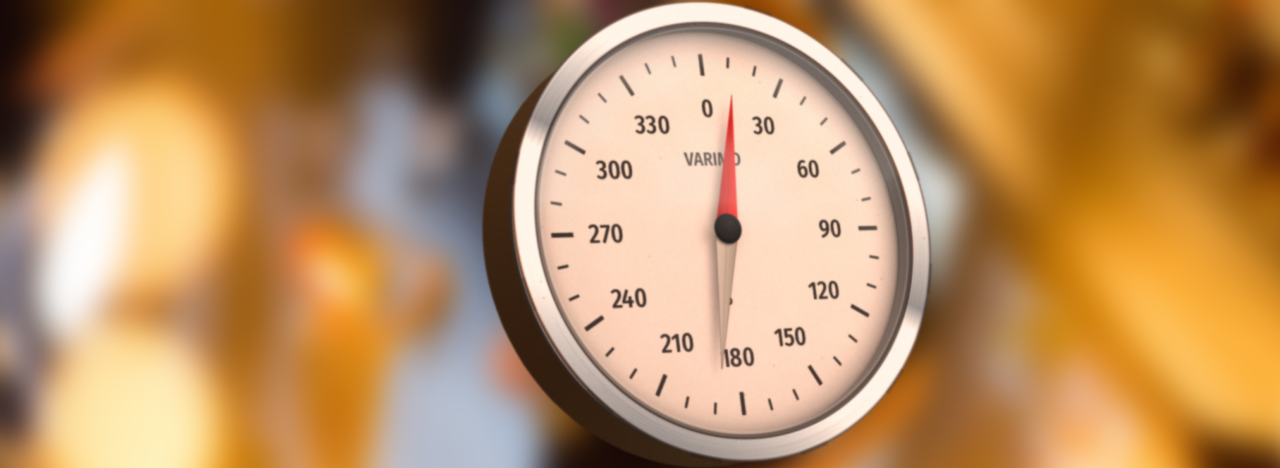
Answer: 10°
